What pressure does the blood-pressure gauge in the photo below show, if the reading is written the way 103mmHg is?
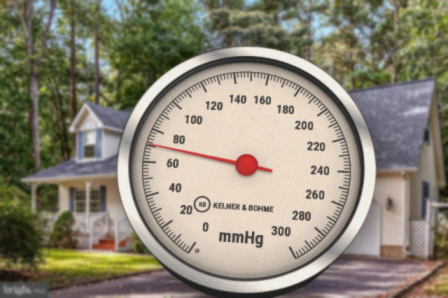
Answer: 70mmHg
